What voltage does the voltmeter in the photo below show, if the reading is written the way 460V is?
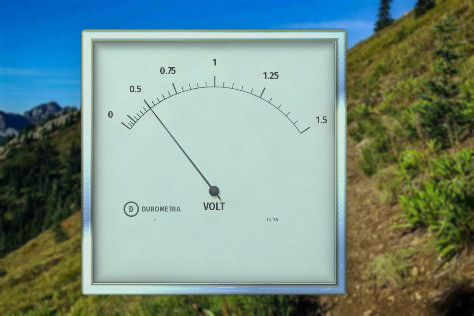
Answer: 0.5V
